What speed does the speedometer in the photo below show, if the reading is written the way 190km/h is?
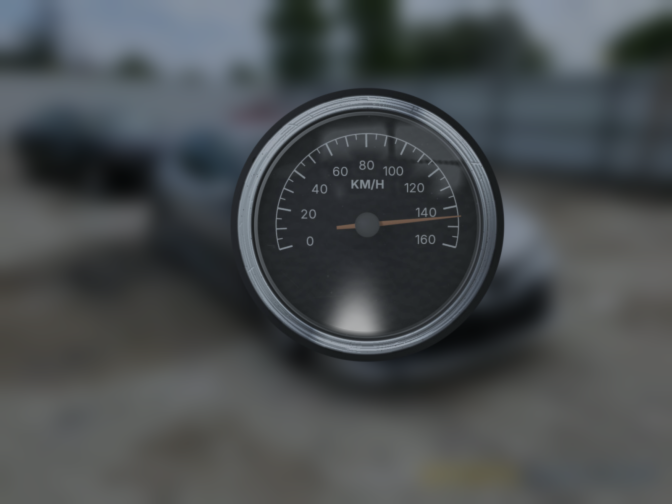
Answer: 145km/h
